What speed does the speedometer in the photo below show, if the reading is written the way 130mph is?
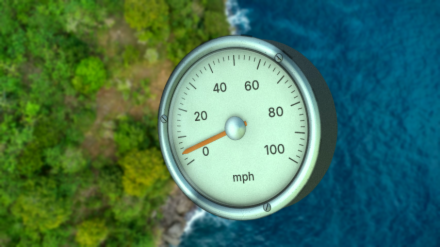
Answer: 4mph
